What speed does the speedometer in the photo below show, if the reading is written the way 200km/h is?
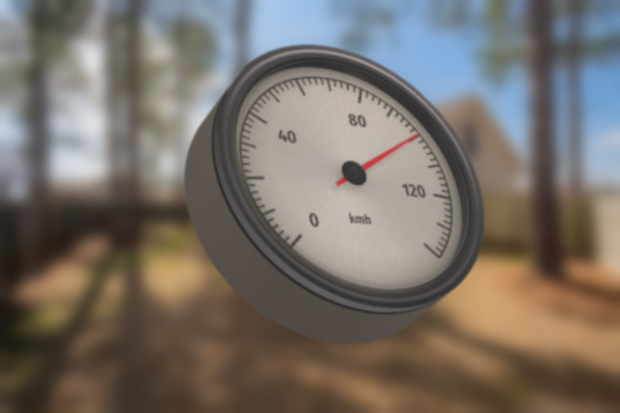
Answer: 100km/h
